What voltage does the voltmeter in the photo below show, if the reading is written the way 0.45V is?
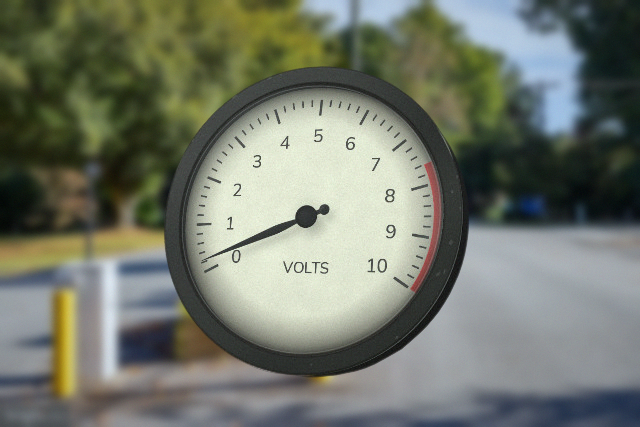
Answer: 0.2V
